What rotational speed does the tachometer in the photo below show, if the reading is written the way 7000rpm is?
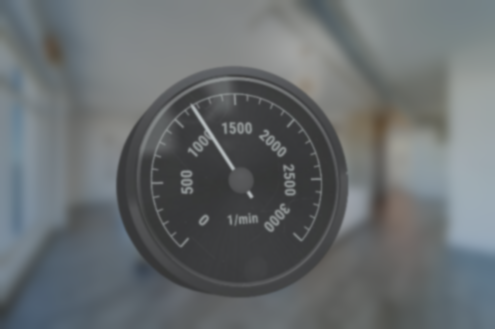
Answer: 1150rpm
